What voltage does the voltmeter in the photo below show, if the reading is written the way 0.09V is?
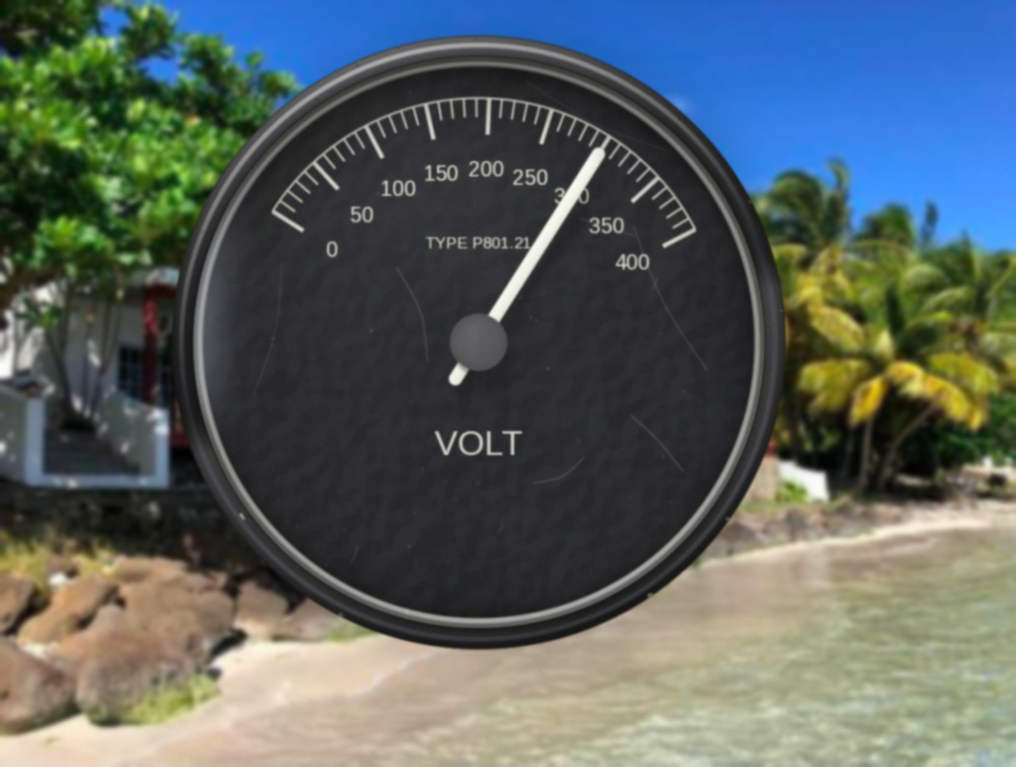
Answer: 300V
